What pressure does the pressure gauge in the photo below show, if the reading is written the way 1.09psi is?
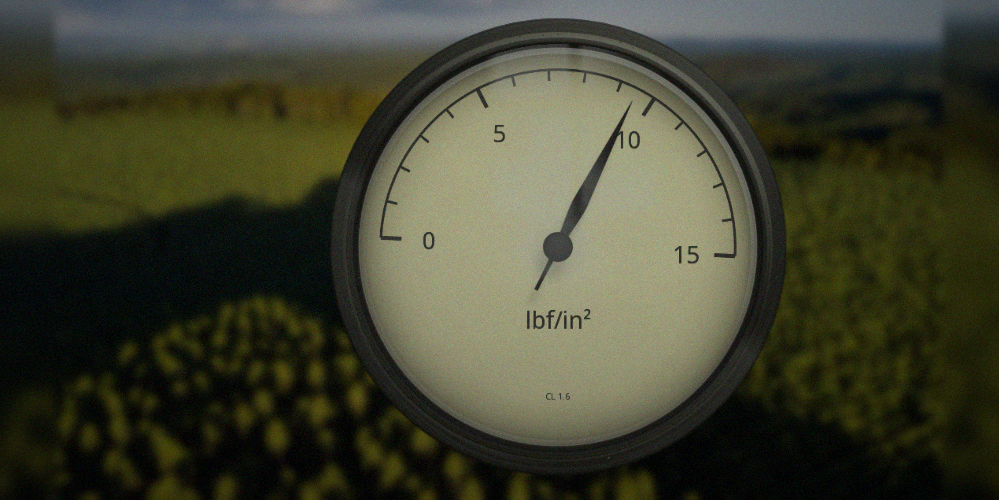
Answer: 9.5psi
